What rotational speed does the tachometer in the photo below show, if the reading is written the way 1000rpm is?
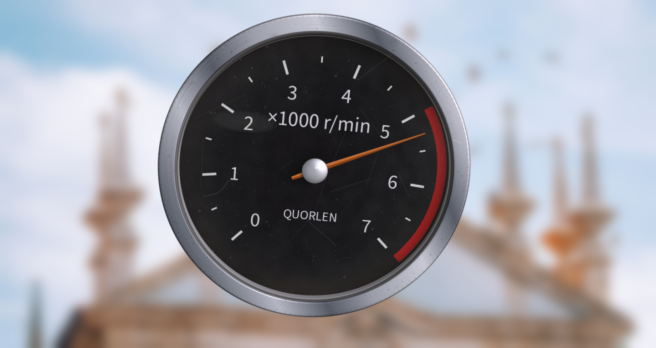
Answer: 5250rpm
